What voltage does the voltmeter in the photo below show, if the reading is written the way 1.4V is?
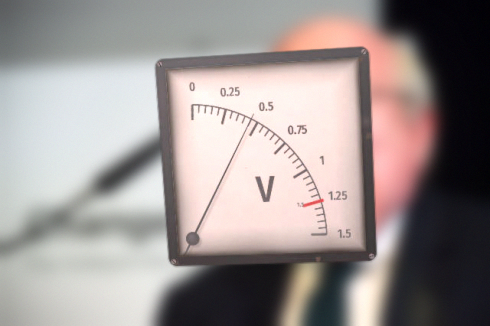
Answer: 0.45V
